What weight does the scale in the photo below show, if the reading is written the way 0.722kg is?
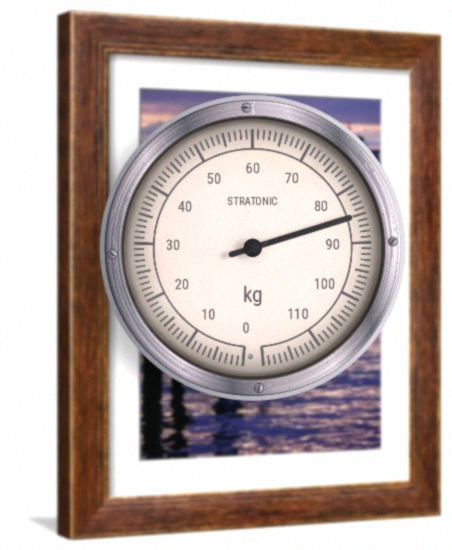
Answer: 85kg
